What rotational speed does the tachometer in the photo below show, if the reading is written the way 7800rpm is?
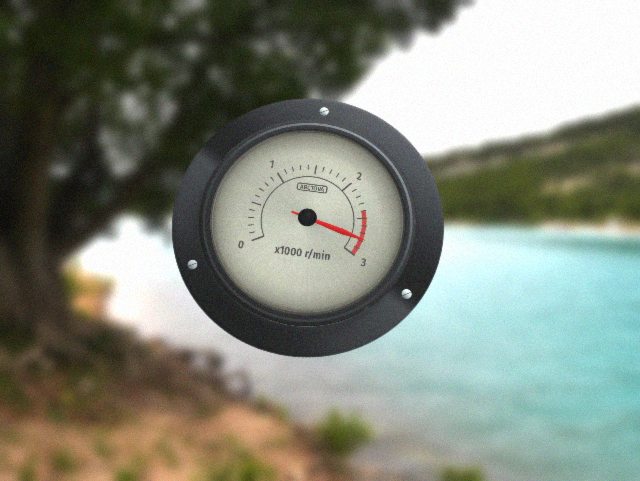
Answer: 2800rpm
